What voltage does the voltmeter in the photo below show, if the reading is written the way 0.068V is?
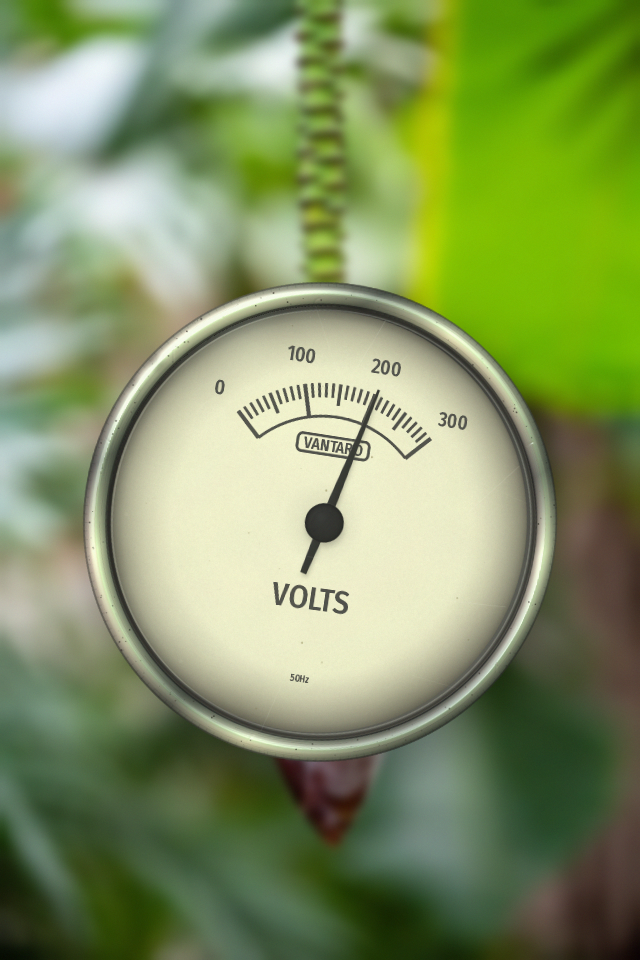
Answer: 200V
